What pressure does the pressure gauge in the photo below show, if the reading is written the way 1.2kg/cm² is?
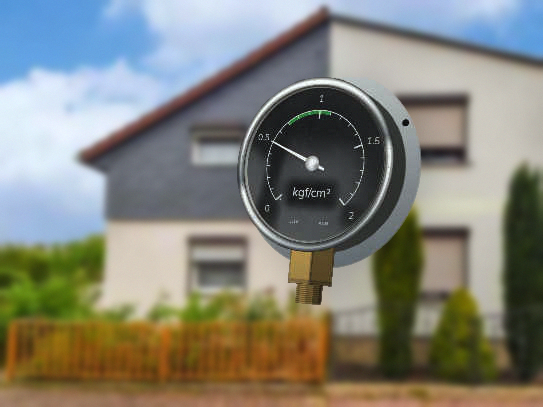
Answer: 0.5kg/cm²
